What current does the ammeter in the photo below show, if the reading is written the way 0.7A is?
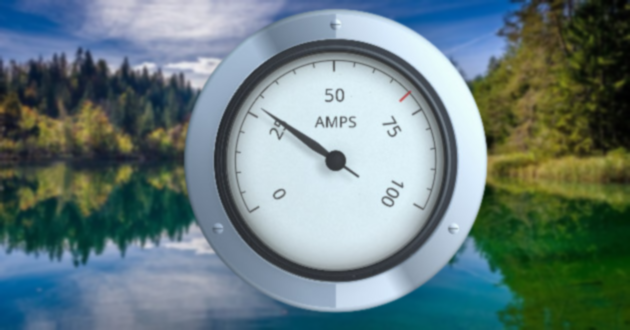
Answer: 27.5A
